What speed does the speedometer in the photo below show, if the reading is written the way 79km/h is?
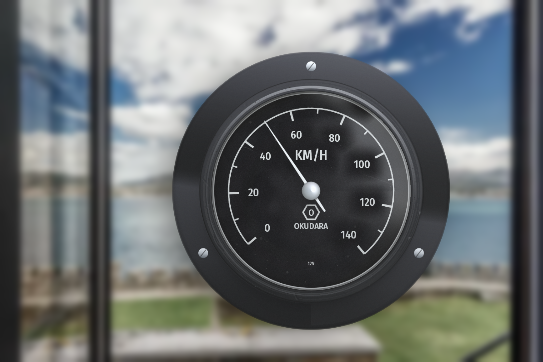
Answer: 50km/h
